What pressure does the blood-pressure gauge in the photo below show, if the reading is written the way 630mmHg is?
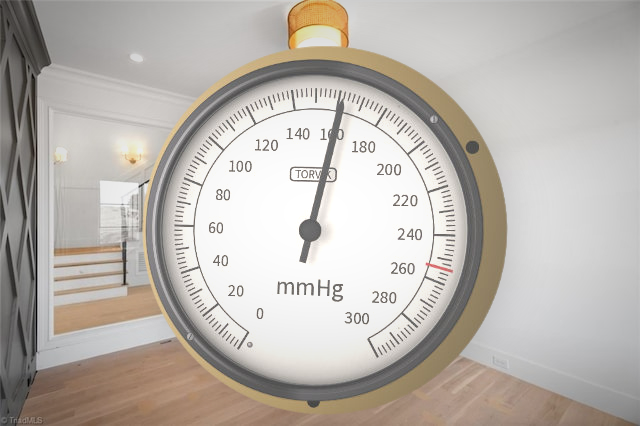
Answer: 162mmHg
